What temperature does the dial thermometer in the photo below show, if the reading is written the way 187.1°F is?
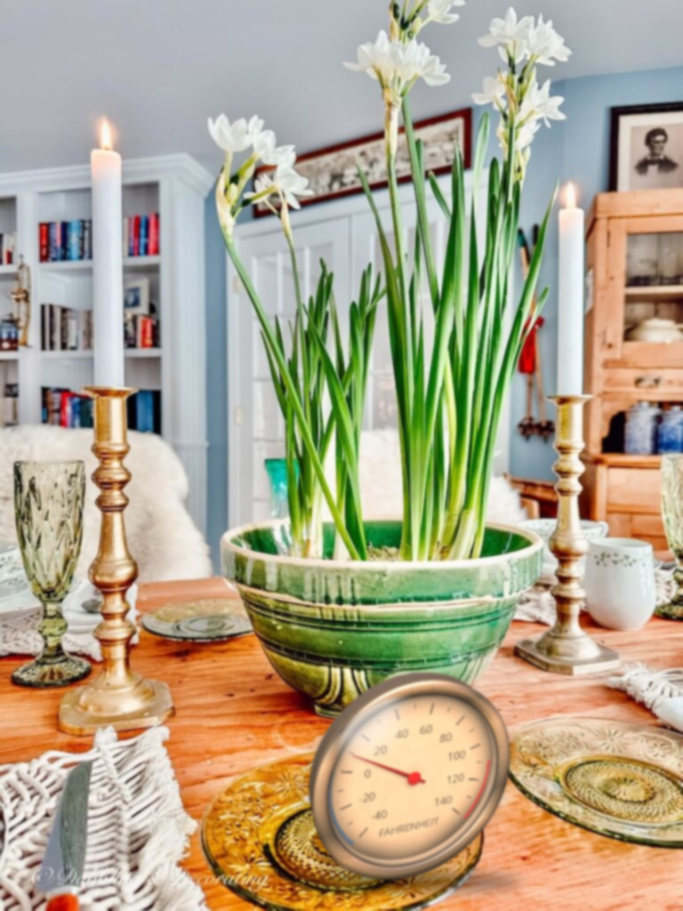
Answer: 10°F
